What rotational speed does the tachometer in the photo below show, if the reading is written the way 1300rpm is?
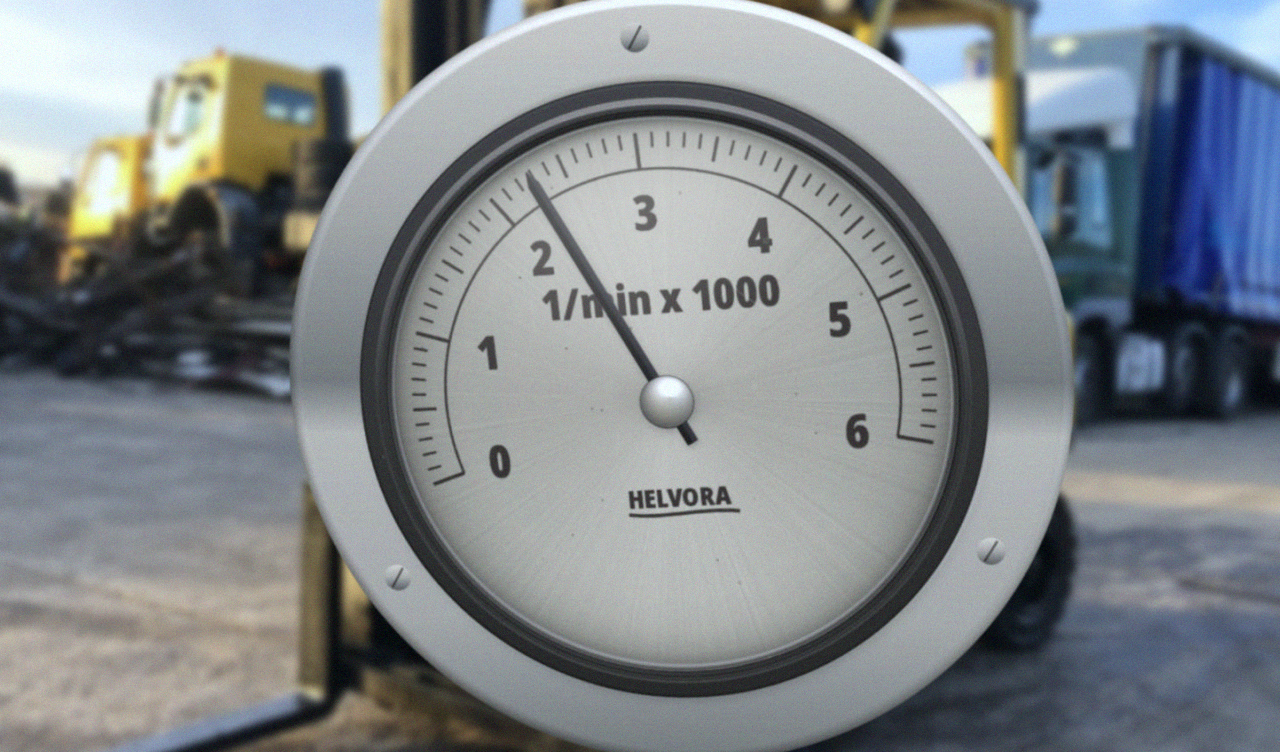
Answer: 2300rpm
